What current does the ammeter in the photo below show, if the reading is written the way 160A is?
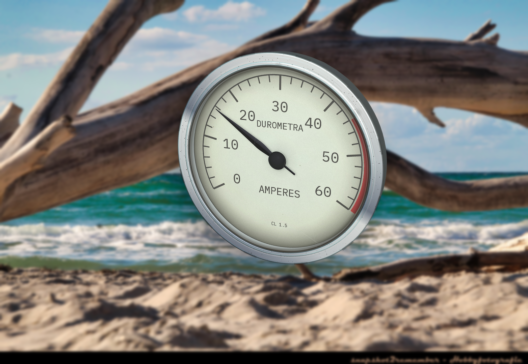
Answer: 16A
